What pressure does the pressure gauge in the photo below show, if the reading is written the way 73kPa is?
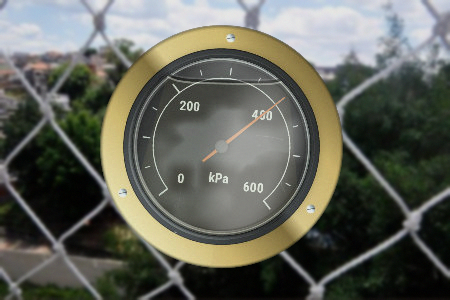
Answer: 400kPa
